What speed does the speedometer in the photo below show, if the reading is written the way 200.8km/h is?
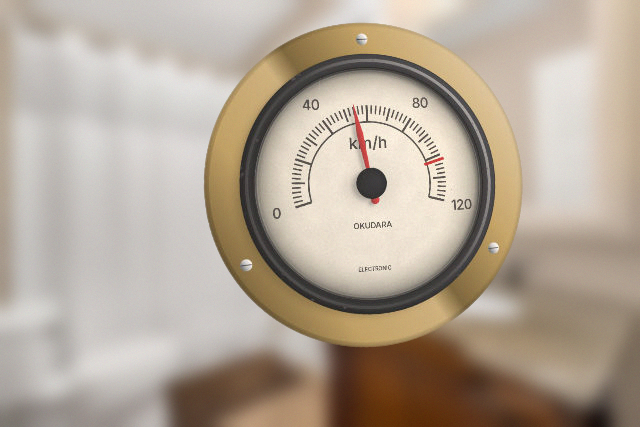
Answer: 54km/h
